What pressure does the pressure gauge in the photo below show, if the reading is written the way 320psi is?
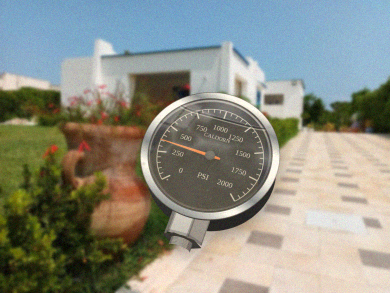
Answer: 350psi
